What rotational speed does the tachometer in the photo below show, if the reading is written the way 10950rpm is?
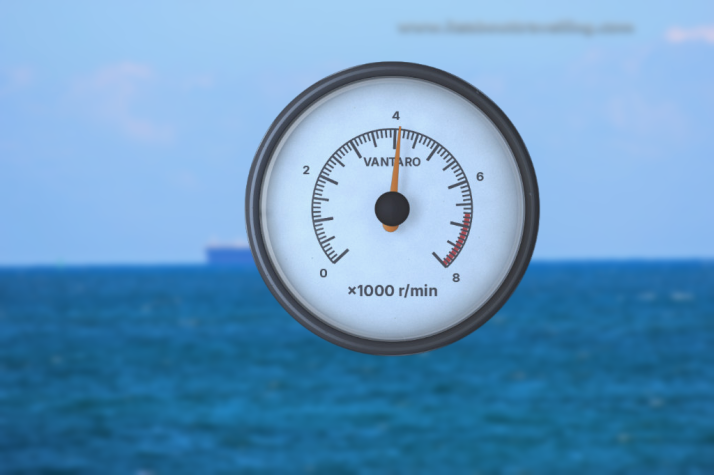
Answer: 4100rpm
